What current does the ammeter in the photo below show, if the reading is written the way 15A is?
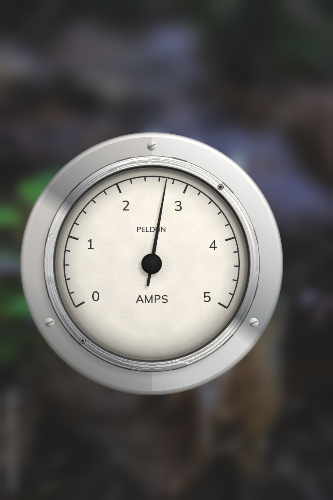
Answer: 2.7A
